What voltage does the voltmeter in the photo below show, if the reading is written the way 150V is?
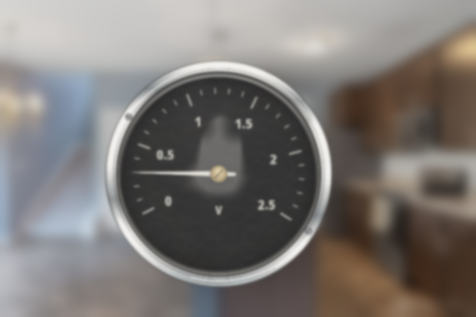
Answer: 0.3V
